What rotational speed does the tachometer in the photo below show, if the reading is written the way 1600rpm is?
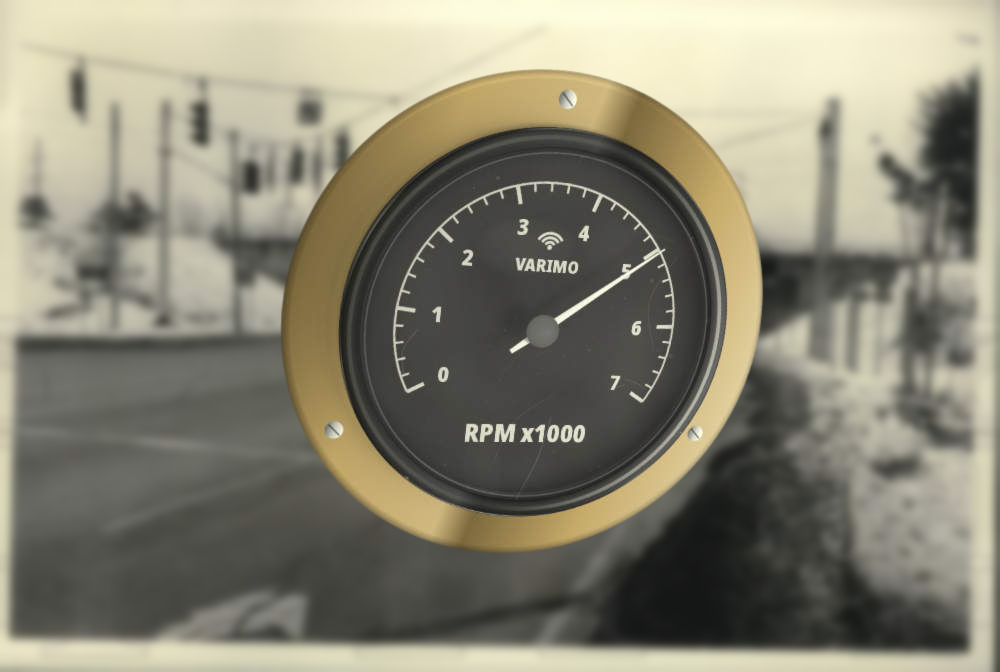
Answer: 5000rpm
